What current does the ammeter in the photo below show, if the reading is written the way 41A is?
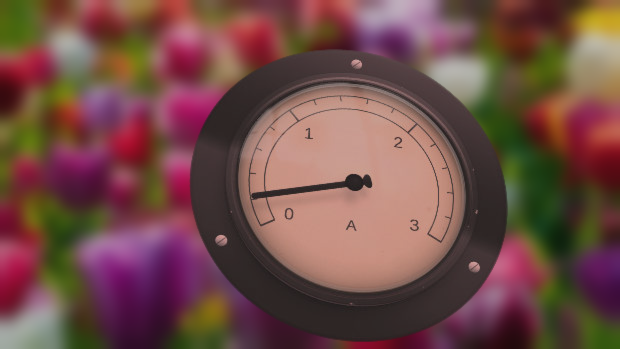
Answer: 0.2A
